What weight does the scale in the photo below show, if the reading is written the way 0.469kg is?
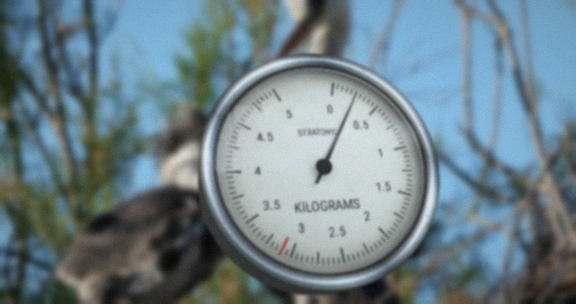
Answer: 0.25kg
